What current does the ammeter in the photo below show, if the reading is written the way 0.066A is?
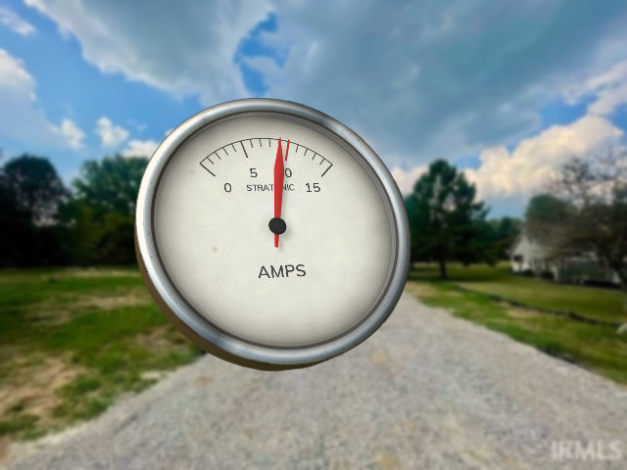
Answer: 9A
